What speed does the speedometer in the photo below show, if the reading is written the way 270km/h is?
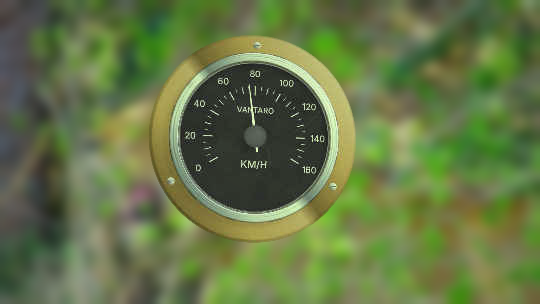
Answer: 75km/h
